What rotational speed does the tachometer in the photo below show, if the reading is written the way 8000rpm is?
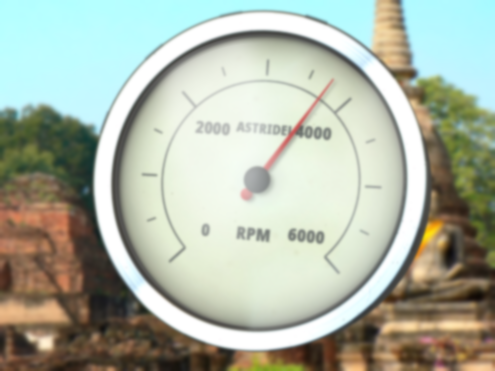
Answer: 3750rpm
